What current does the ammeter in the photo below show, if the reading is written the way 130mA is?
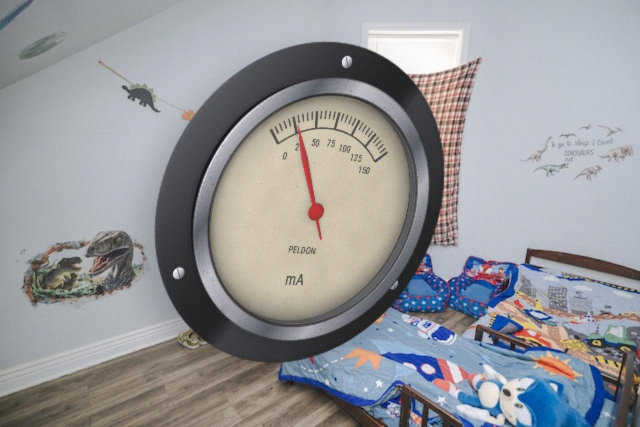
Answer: 25mA
